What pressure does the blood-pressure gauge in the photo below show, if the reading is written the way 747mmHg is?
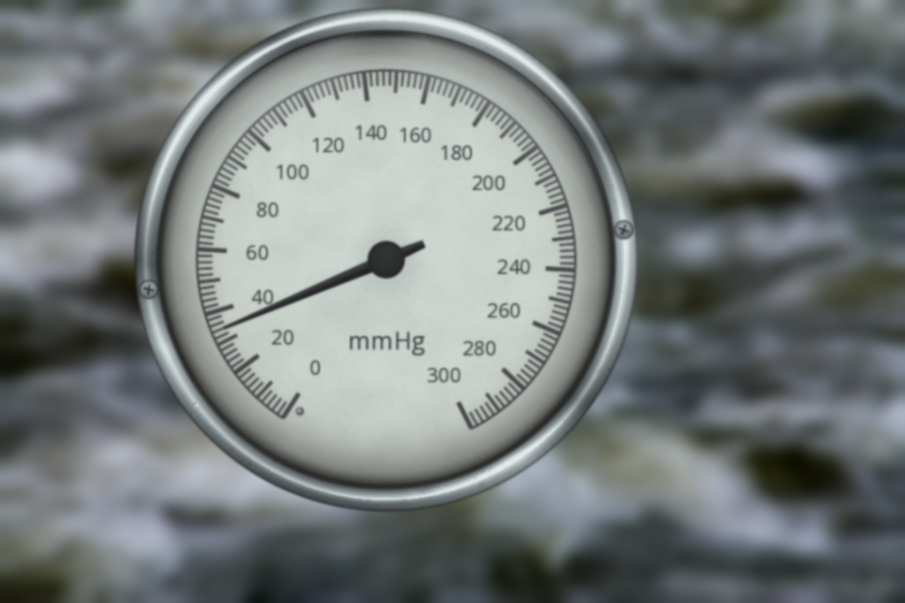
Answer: 34mmHg
